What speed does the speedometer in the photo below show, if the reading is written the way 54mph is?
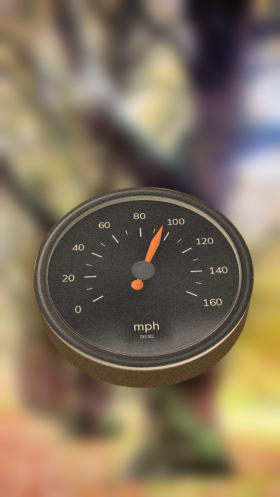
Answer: 95mph
